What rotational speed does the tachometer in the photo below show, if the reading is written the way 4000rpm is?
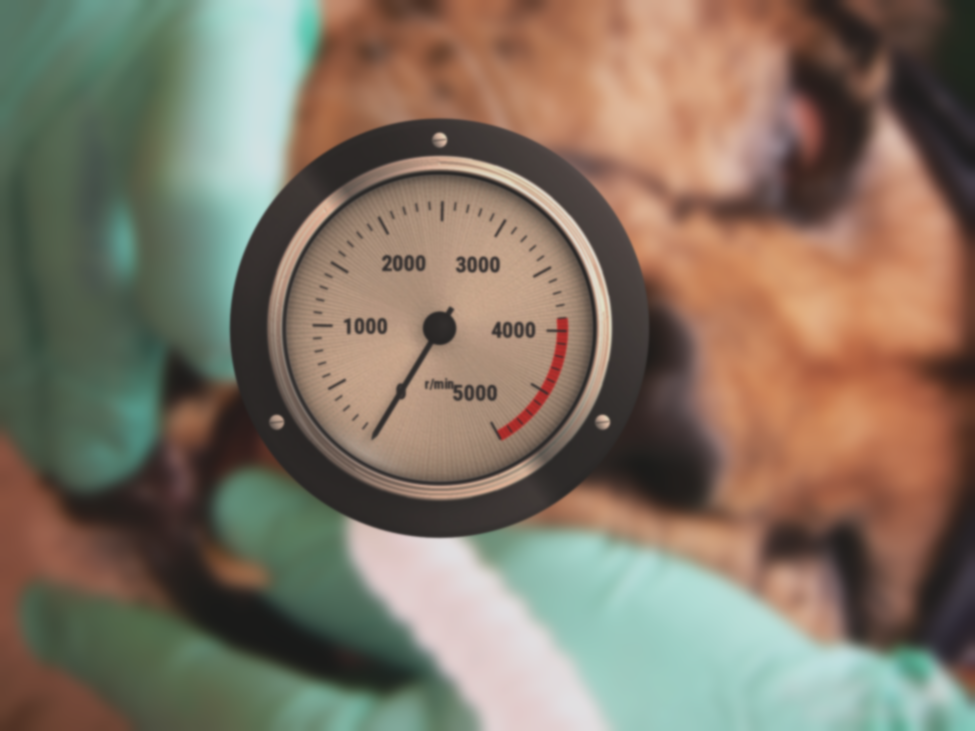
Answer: 0rpm
